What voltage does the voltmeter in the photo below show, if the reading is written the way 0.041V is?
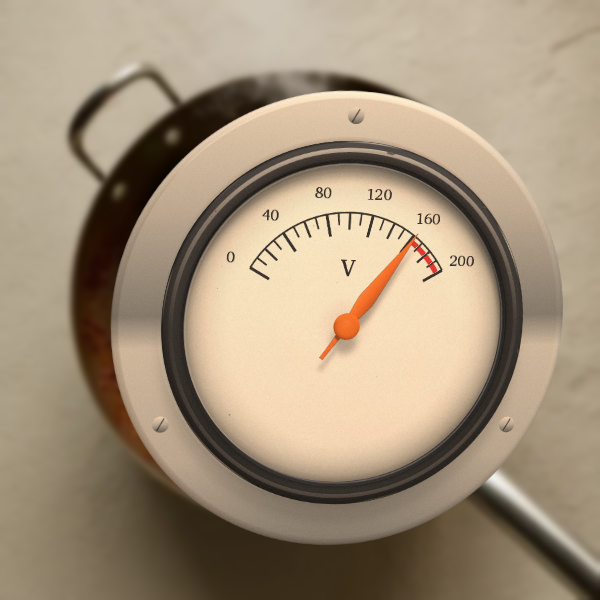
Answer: 160V
